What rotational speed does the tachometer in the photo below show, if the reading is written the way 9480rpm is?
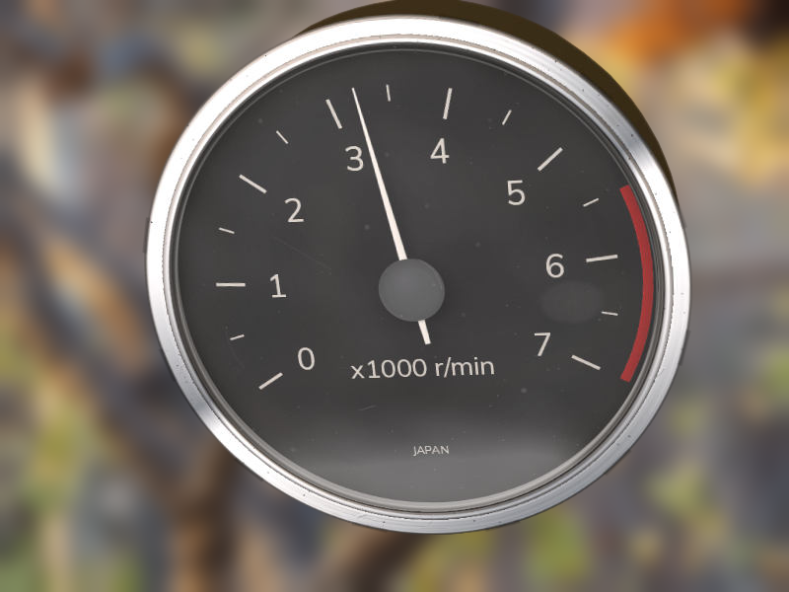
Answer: 3250rpm
